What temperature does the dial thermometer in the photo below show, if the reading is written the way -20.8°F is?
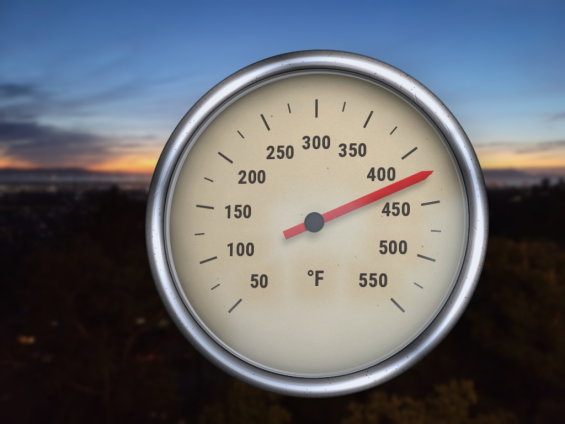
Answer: 425°F
